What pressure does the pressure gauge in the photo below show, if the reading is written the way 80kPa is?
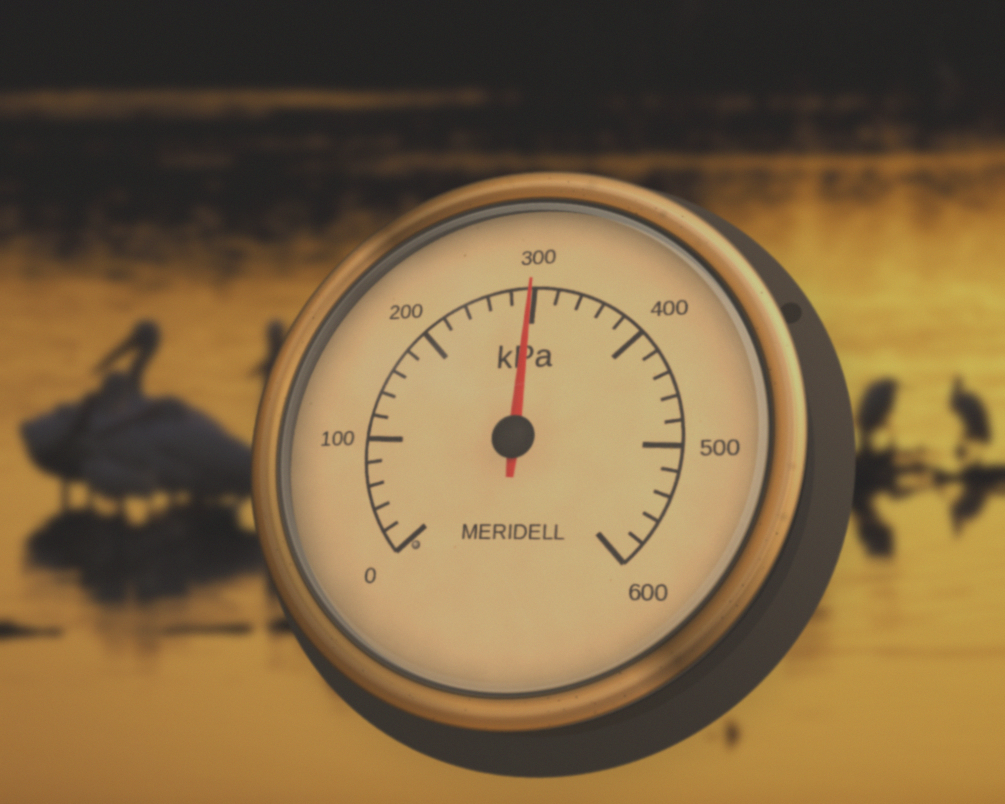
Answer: 300kPa
